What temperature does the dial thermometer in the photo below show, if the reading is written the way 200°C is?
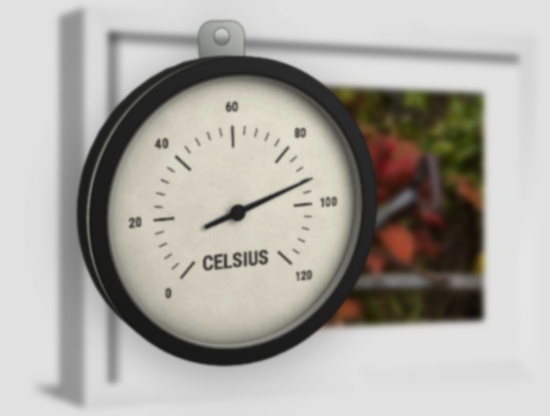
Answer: 92°C
